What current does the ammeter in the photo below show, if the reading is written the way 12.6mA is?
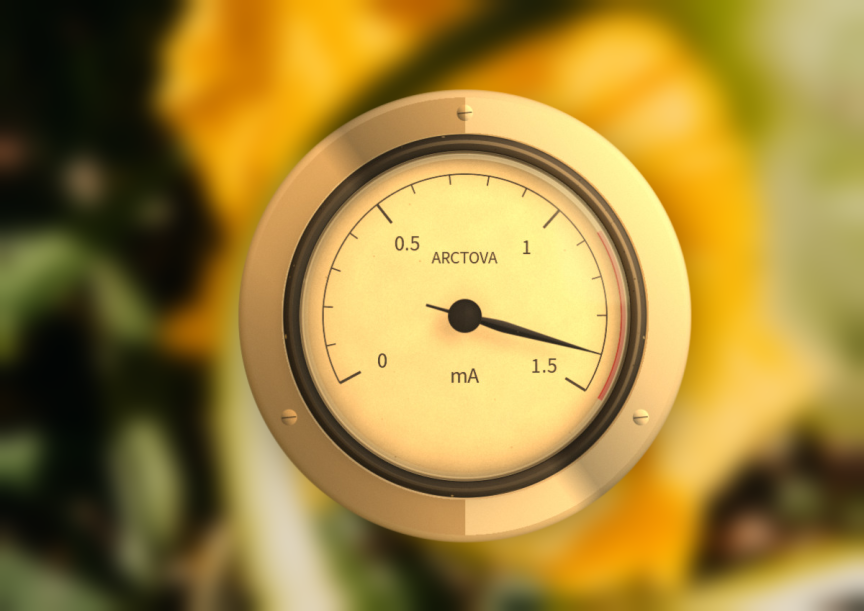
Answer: 1.4mA
